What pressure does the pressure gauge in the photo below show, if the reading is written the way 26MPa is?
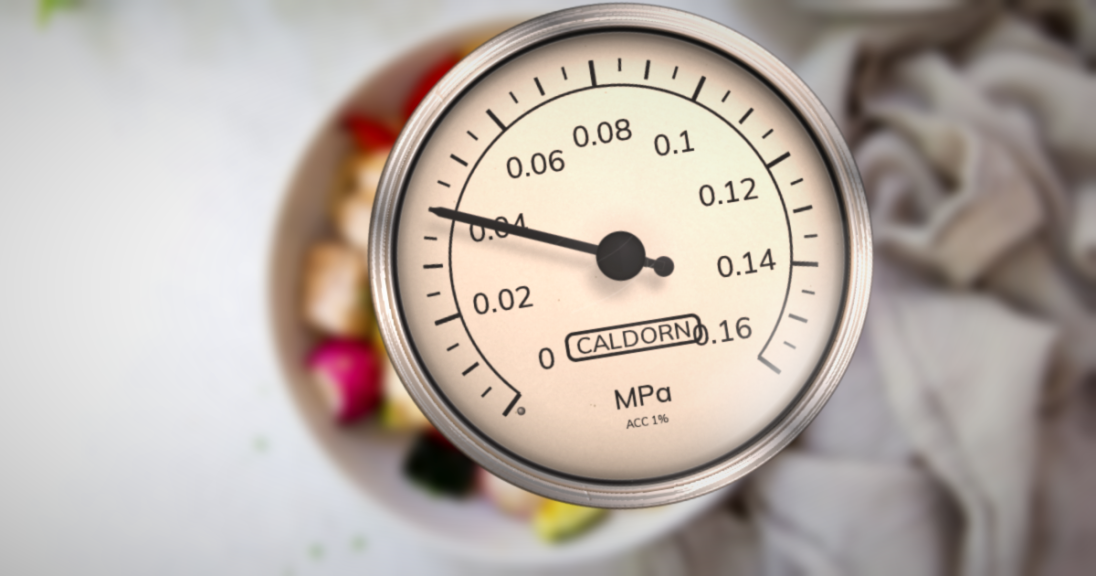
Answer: 0.04MPa
